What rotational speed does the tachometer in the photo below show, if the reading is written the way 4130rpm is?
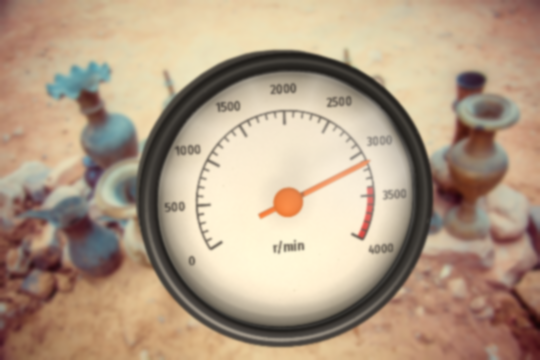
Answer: 3100rpm
